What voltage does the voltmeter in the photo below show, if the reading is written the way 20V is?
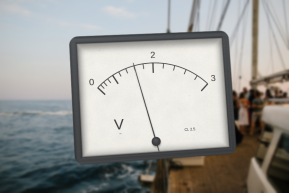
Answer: 1.6V
